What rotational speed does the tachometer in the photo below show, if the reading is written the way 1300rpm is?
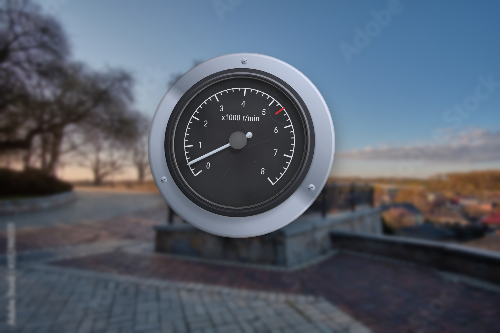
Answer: 400rpm
